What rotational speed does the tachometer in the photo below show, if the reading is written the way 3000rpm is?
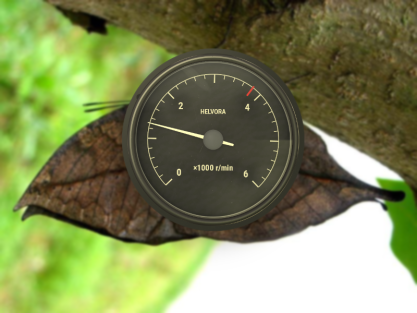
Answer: 1300rpm
